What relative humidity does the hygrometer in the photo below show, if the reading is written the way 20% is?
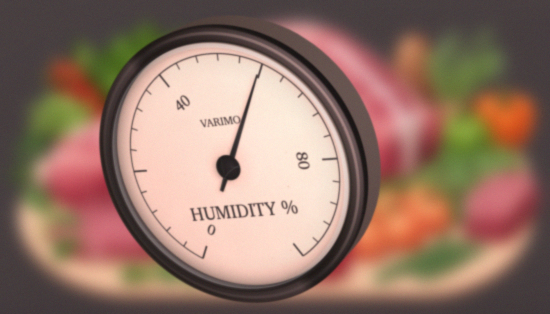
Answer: 60%
